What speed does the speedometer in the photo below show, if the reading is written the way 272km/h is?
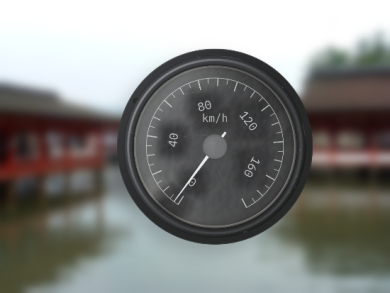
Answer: 2.5km/h
